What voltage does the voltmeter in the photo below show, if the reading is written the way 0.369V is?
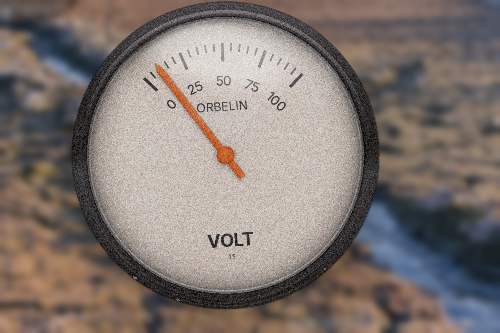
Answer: 10V
